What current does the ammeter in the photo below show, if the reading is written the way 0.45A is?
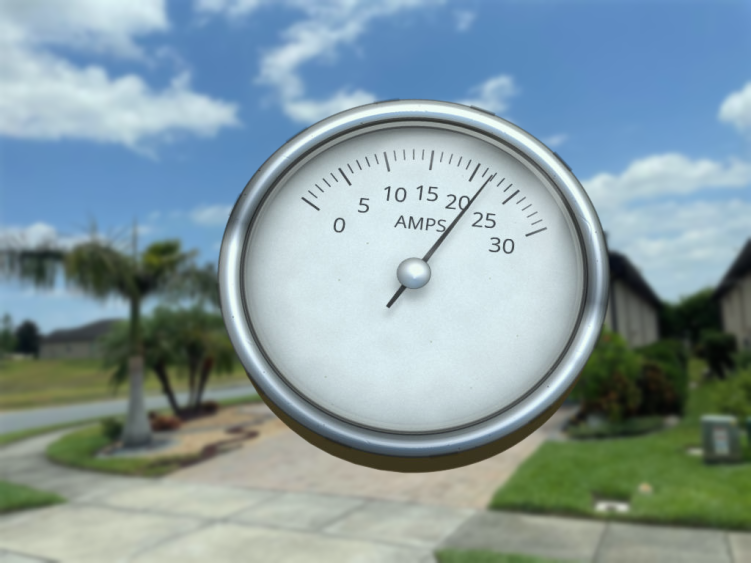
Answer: 22A
